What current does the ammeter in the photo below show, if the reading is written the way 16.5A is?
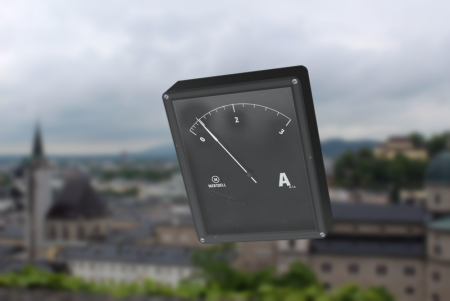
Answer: 1A
